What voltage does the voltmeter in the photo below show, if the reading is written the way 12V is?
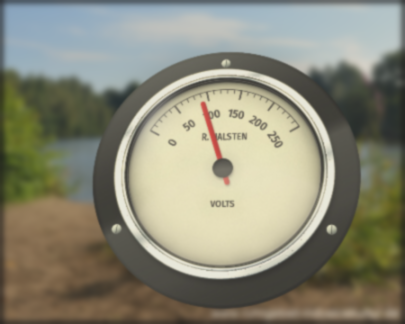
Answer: 90V
